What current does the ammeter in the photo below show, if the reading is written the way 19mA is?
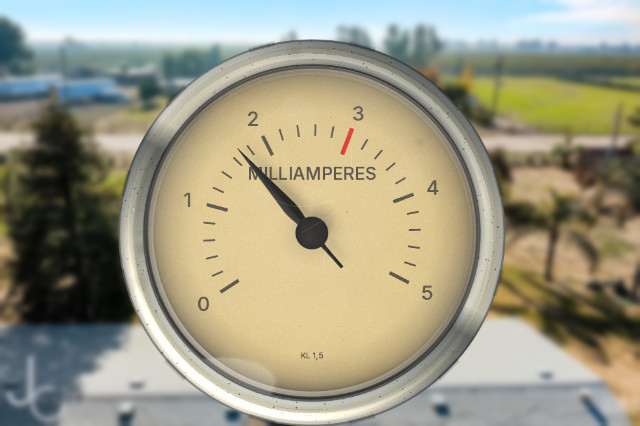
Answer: 1.7mA
